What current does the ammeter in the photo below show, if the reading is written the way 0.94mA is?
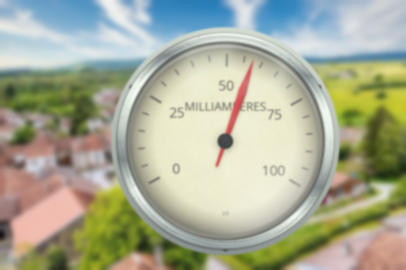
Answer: 57.5mA
